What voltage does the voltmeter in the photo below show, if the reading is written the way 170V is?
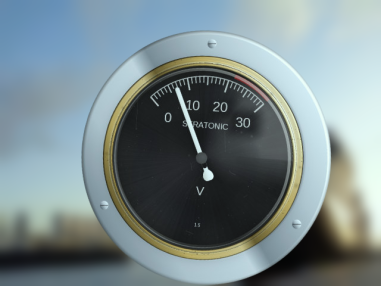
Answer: 7V
